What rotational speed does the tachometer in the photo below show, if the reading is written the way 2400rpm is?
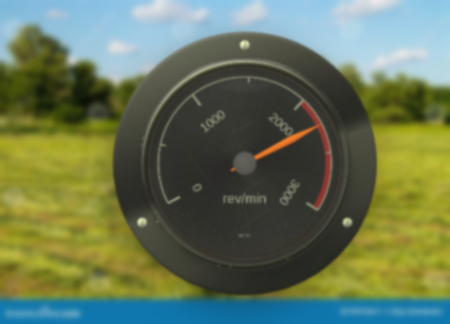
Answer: 2250rpm
